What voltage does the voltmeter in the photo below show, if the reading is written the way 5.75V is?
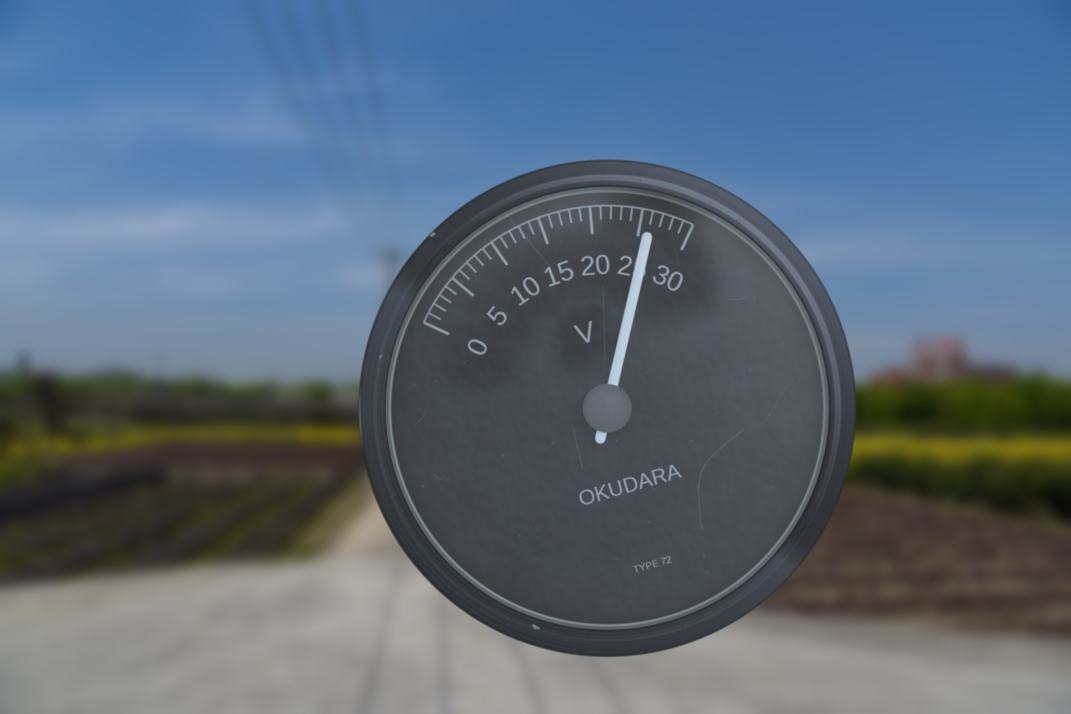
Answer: 26V
